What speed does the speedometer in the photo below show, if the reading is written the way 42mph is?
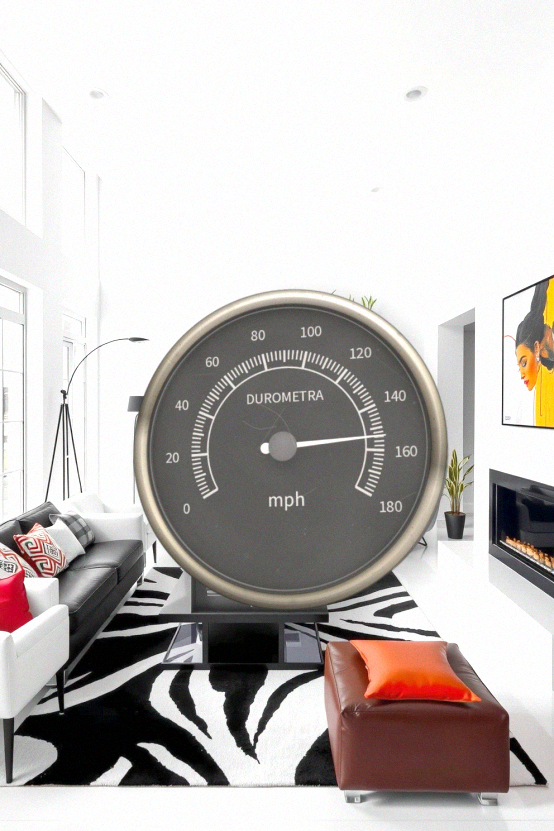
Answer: 154mph
